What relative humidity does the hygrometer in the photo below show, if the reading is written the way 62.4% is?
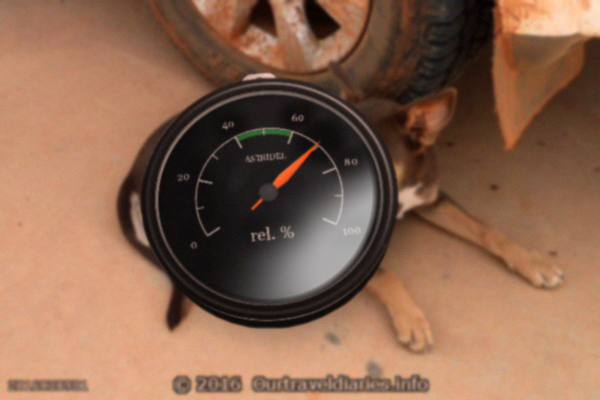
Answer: 70%
